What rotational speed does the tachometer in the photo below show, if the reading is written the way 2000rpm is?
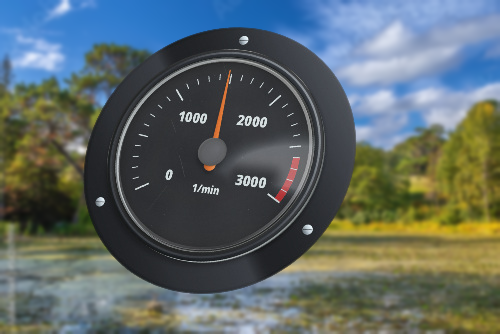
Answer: 1500rpm
